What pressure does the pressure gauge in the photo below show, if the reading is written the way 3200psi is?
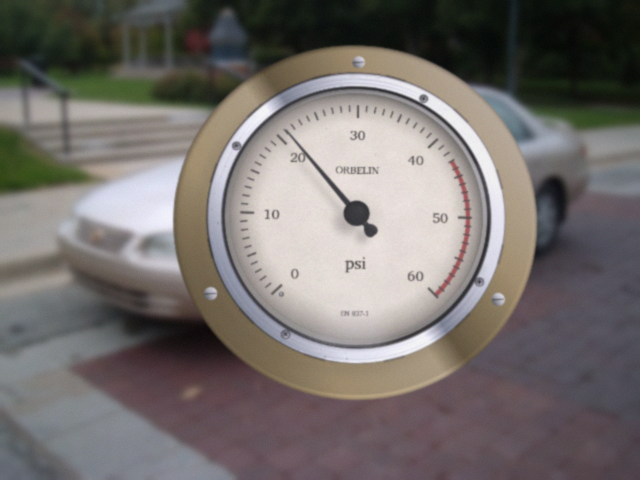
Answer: 21psi
